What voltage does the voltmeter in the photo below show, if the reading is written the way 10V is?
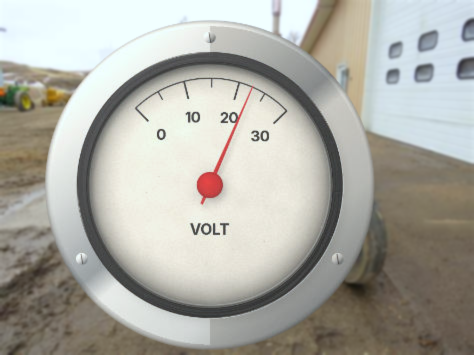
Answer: 22.5V
